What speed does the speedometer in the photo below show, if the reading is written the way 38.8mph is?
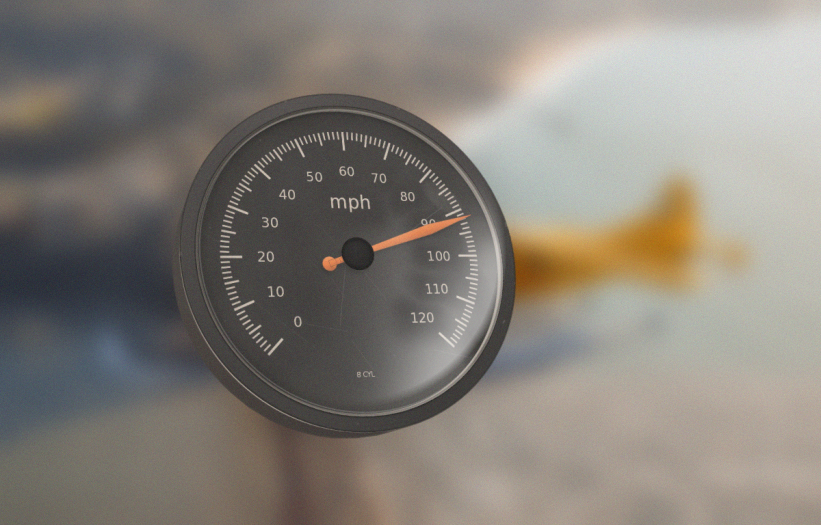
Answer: 92mph
